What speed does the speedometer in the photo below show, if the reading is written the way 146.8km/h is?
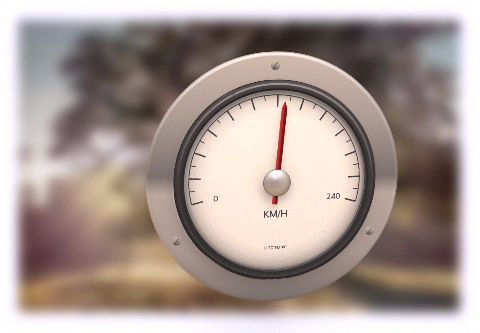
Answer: 125km/h
